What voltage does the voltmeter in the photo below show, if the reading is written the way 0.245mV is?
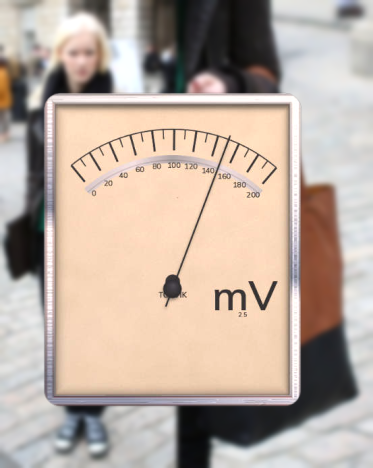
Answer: 150mV
